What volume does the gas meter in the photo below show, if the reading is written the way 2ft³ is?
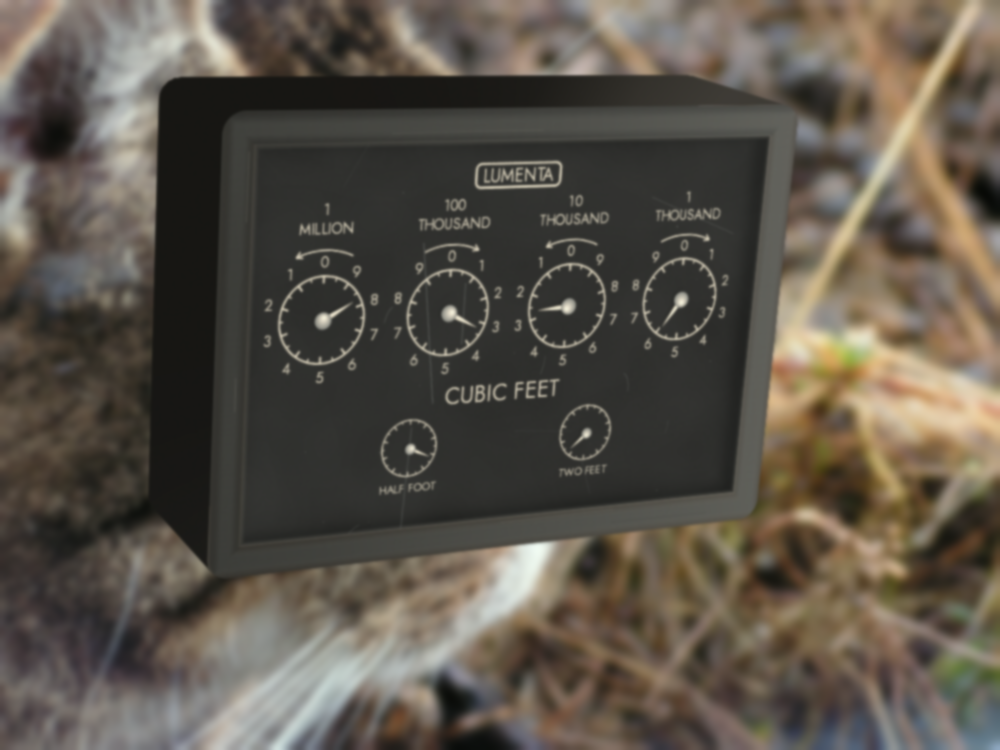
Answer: 832600ft³
